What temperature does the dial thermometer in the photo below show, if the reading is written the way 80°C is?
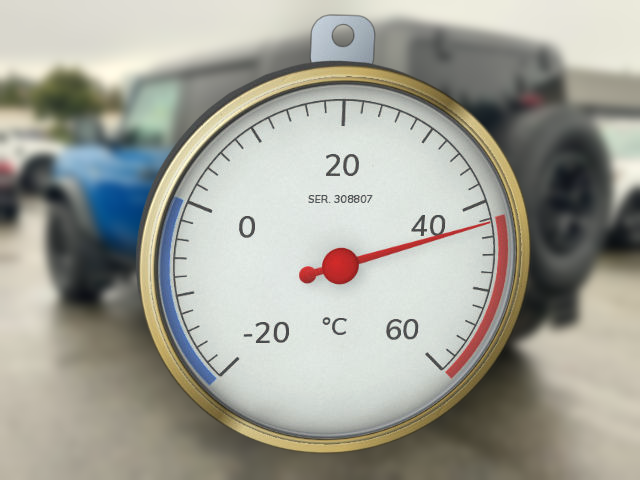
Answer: 42°C
